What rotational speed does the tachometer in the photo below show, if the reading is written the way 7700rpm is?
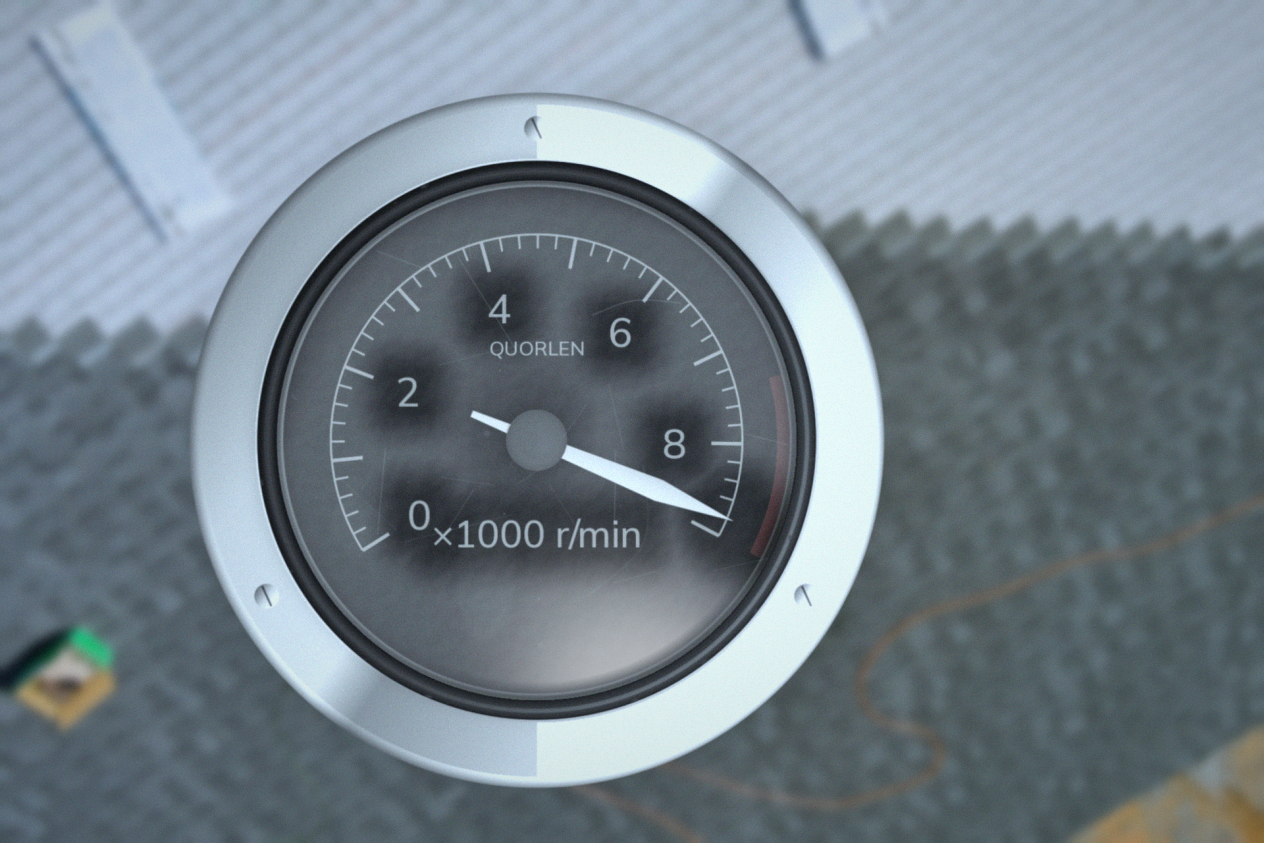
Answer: 8800rpm
